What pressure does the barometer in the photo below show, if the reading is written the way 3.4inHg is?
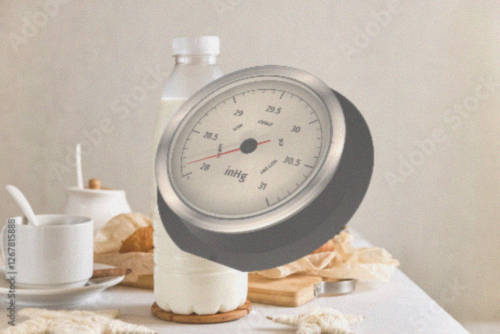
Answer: 28.1inHg
